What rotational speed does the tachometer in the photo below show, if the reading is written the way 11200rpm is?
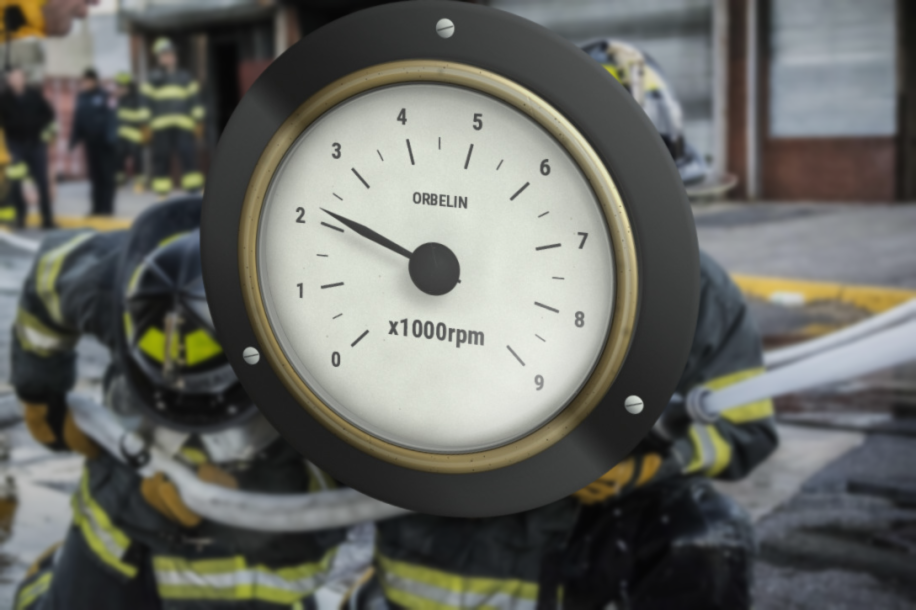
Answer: 2250rpm
